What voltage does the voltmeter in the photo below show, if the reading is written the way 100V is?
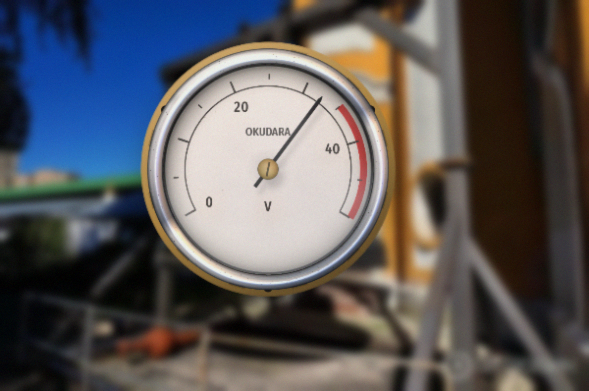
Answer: 32.5V
